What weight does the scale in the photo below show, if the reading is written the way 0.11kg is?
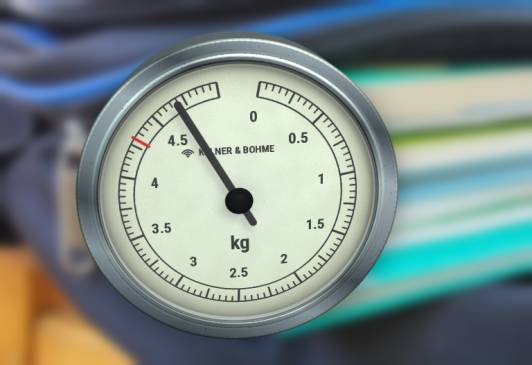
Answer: 4.7kg
